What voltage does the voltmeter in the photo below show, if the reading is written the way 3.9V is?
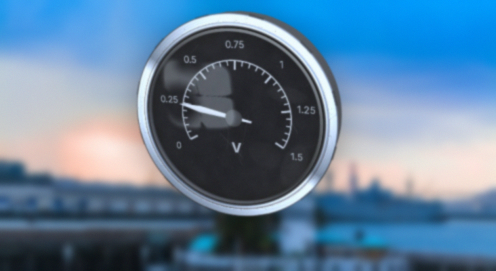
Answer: 0.25V
